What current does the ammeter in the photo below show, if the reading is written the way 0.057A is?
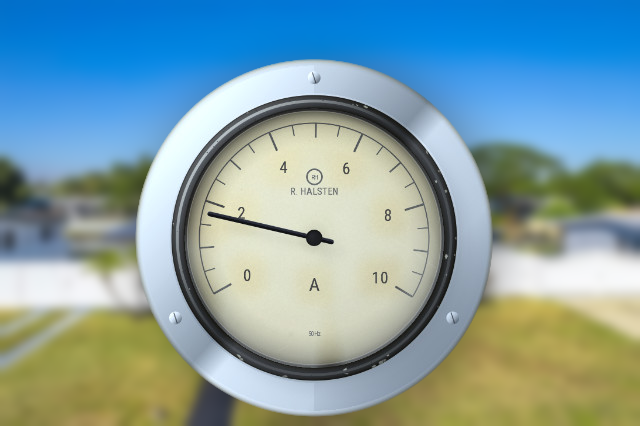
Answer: 1.75A
